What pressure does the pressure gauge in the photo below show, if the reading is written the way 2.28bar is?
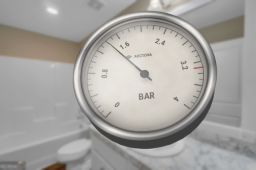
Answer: 1.4bar
